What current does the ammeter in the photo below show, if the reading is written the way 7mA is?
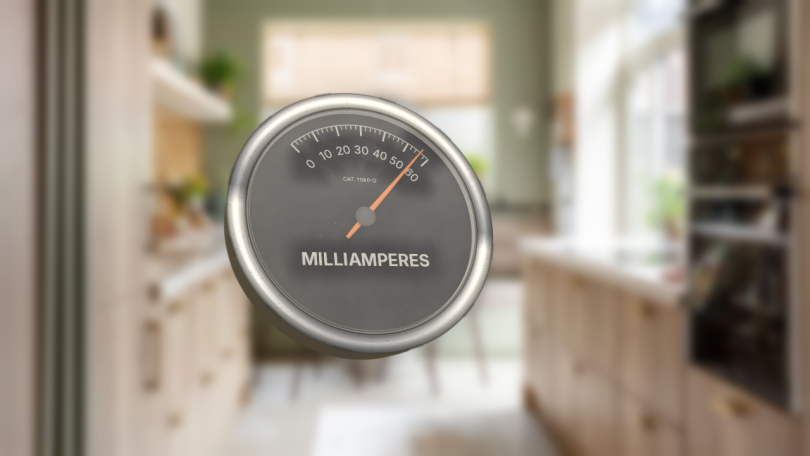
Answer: 56mA
